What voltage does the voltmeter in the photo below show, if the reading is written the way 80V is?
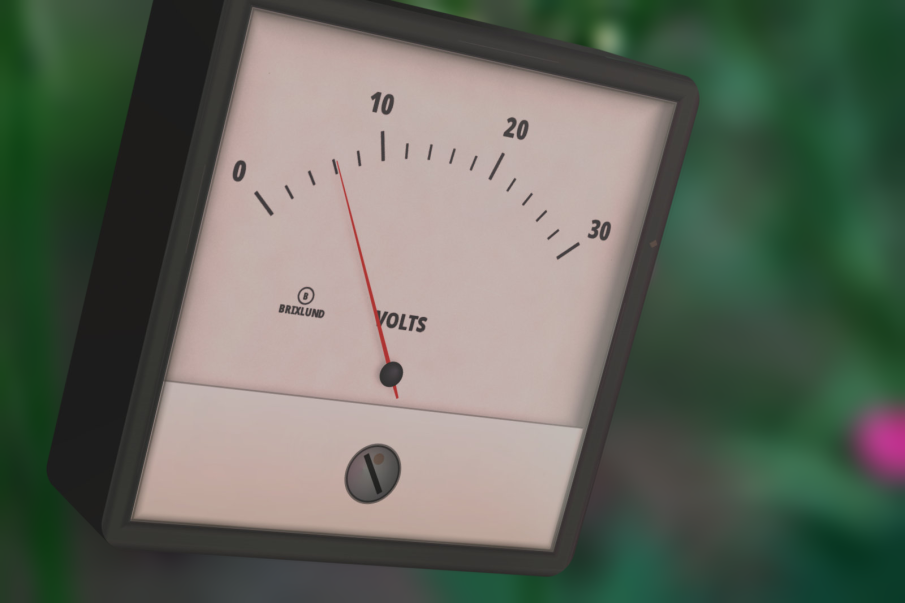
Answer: 6V
